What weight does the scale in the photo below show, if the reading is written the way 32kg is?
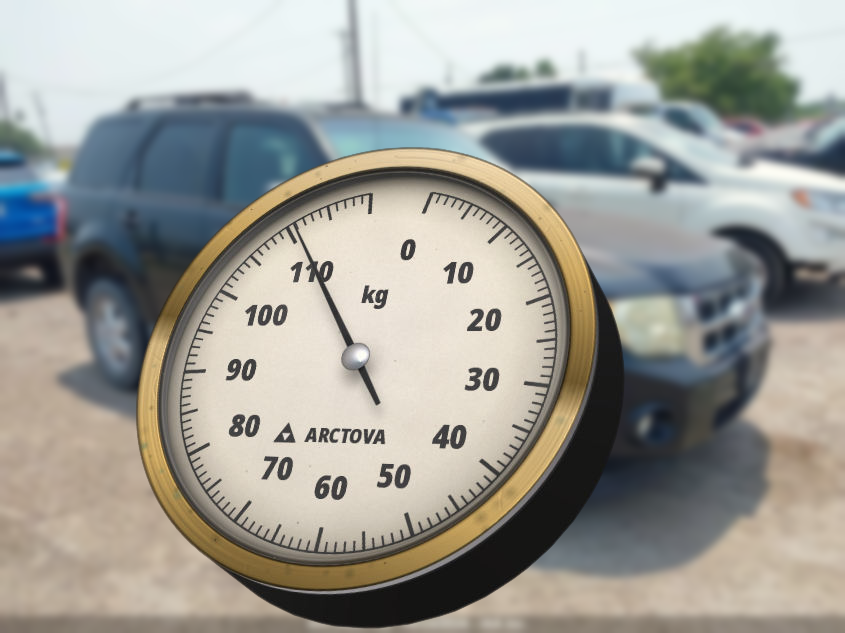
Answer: 111kg
